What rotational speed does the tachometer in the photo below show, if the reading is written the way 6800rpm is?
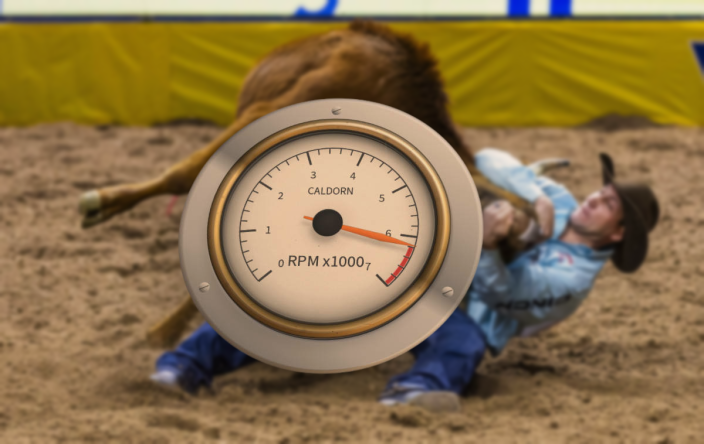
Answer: 6200rpm
